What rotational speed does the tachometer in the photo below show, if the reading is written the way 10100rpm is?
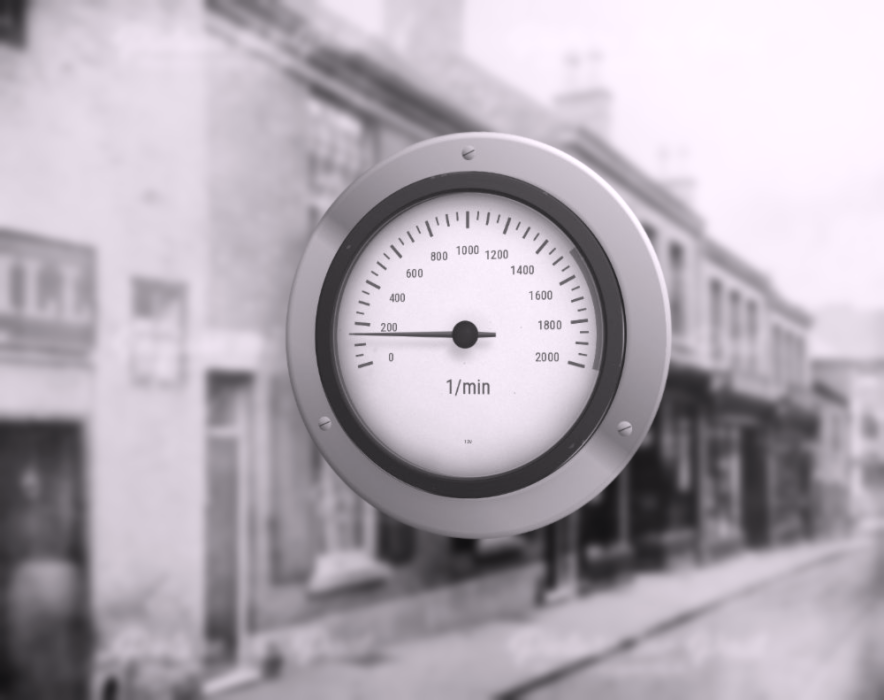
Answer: 150rpm
